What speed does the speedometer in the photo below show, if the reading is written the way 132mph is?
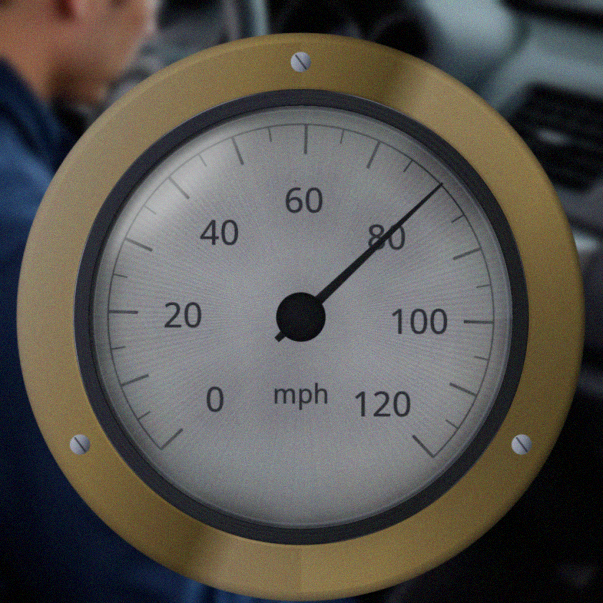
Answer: 80mph
